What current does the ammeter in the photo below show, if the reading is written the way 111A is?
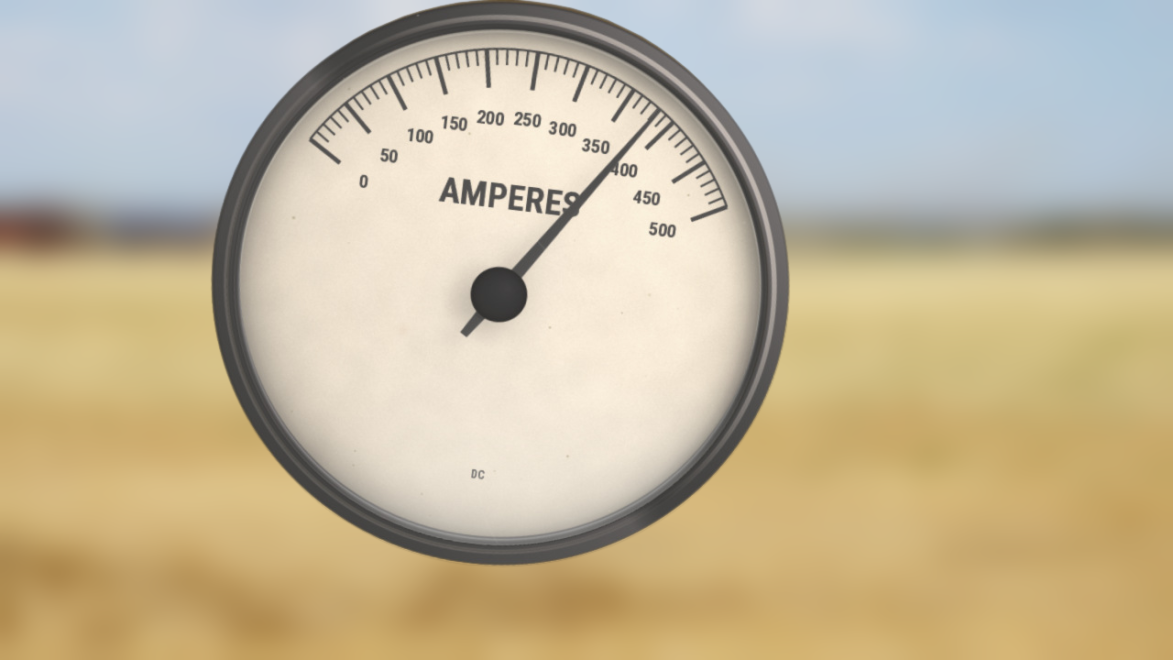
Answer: 380A
